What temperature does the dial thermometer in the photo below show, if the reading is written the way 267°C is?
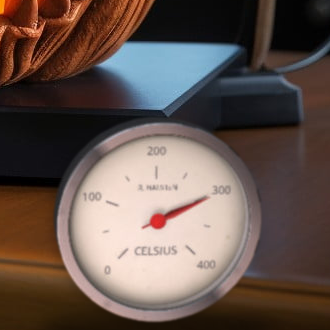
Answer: 300°C
